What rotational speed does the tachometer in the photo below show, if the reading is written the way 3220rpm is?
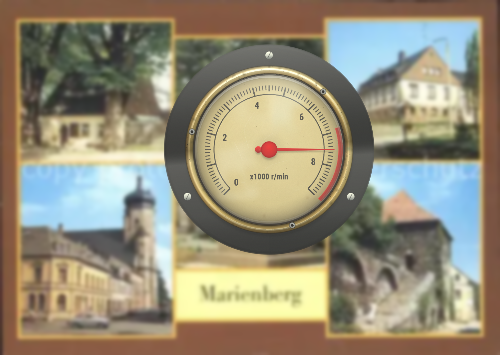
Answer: 7500rpm
